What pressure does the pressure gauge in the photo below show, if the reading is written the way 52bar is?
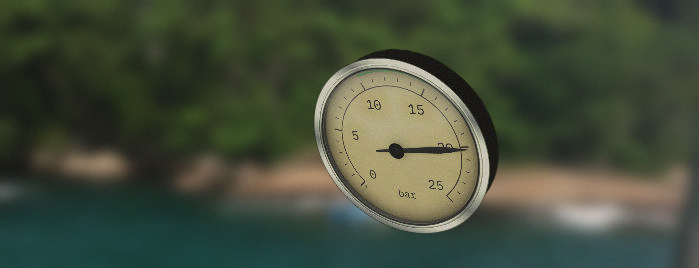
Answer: 20bar
